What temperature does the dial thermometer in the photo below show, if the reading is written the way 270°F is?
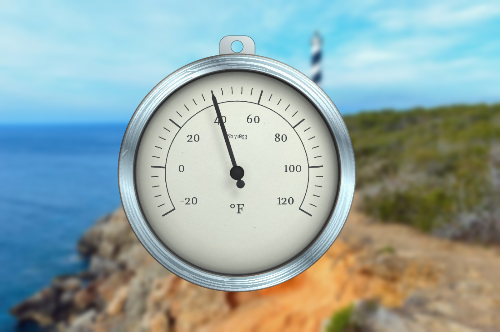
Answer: 40°F
